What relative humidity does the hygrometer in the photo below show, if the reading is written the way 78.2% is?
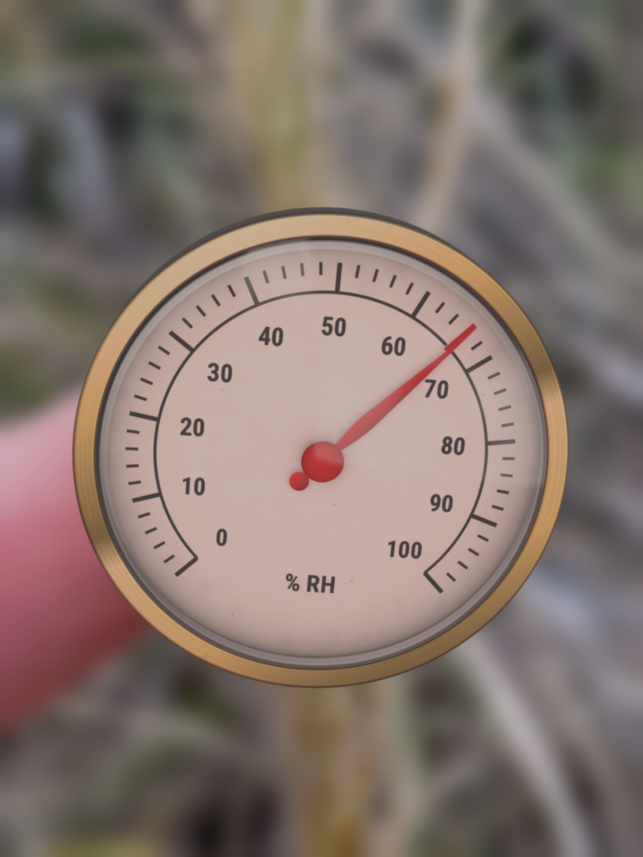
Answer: 66%
